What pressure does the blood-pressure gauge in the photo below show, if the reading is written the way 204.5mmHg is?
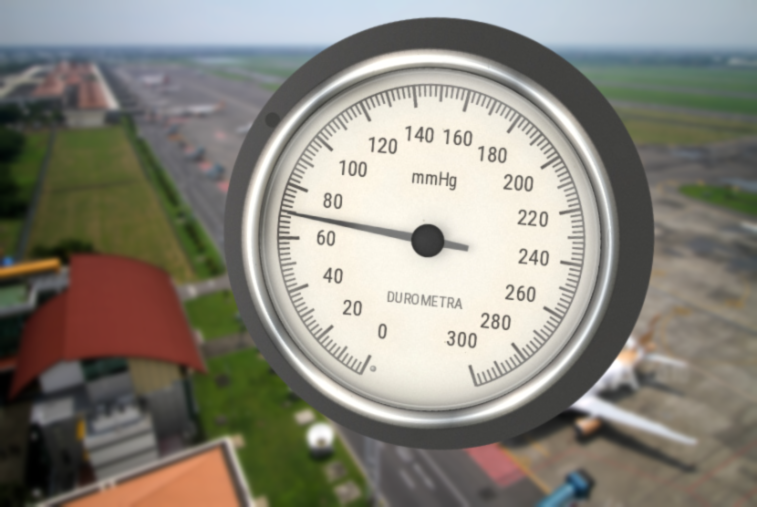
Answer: 70mmHg
